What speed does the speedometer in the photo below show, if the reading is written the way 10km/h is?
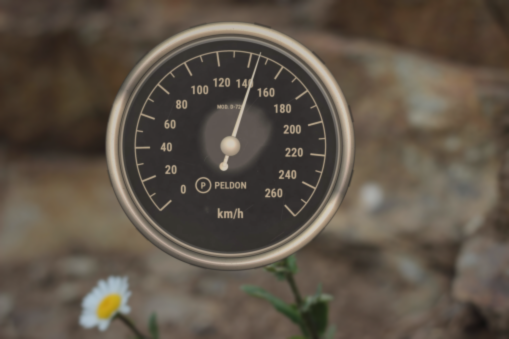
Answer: 145km/h
